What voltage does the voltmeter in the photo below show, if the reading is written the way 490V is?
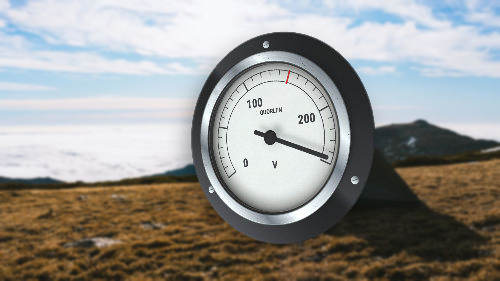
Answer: 245V
